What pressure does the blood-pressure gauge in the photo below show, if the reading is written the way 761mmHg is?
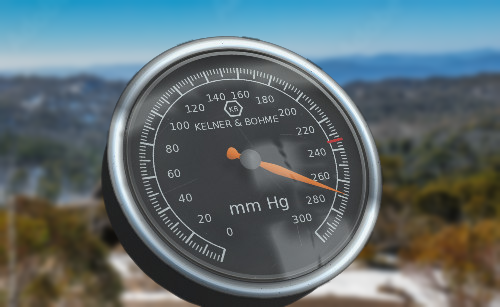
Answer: 270mmHg
